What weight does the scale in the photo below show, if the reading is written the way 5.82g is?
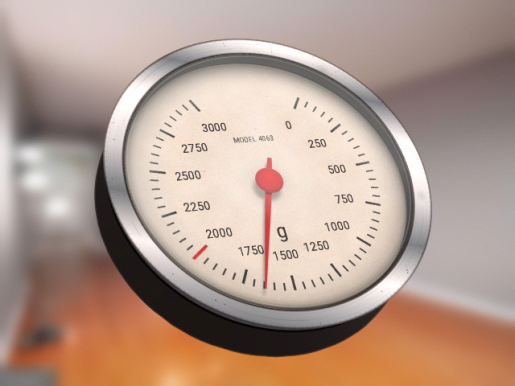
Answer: 1650g
